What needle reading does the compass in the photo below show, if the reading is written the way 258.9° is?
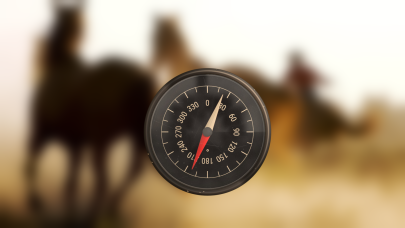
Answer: 202.5°
